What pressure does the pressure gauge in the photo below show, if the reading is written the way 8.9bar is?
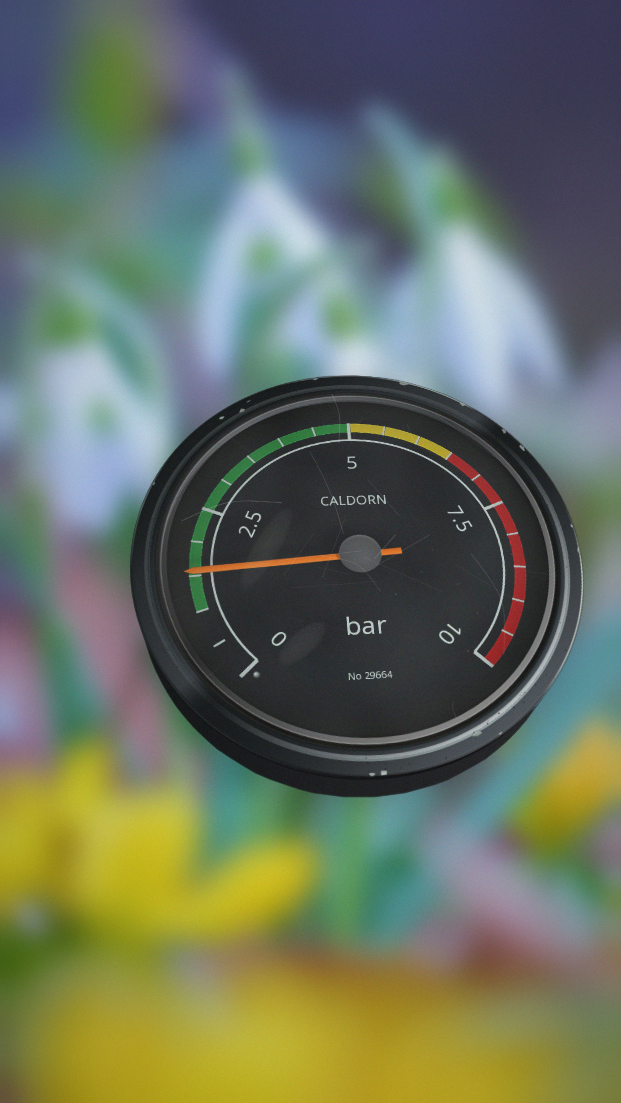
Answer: 1.5bar
